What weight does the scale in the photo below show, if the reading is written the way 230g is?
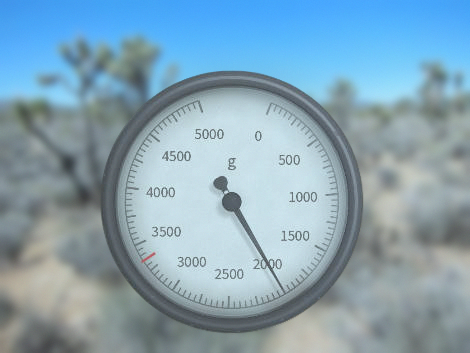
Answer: 2000g
